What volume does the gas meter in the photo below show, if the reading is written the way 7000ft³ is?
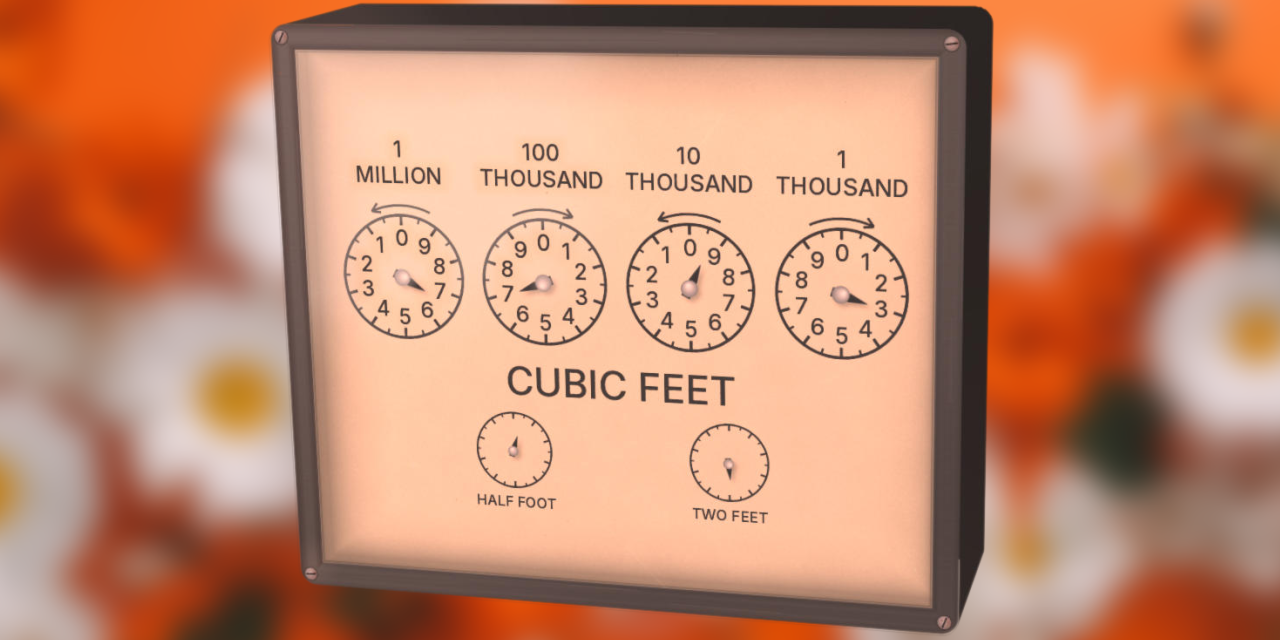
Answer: 669300ft³
